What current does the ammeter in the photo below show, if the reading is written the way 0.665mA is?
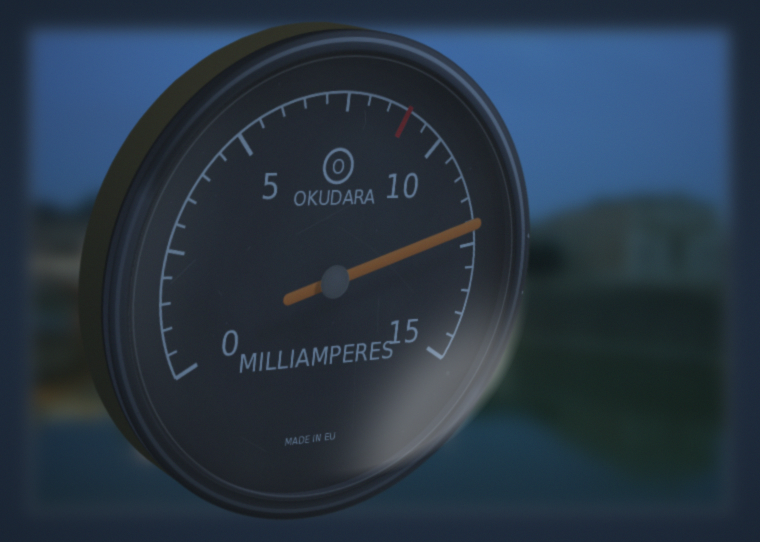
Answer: 12mA
